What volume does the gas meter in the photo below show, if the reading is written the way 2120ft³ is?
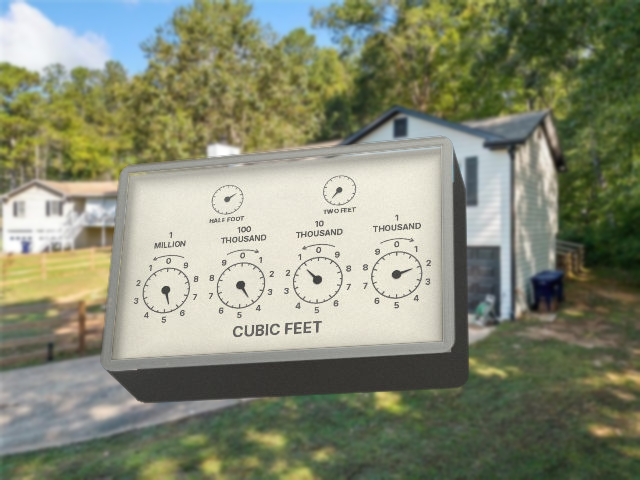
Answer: 541200ft³
